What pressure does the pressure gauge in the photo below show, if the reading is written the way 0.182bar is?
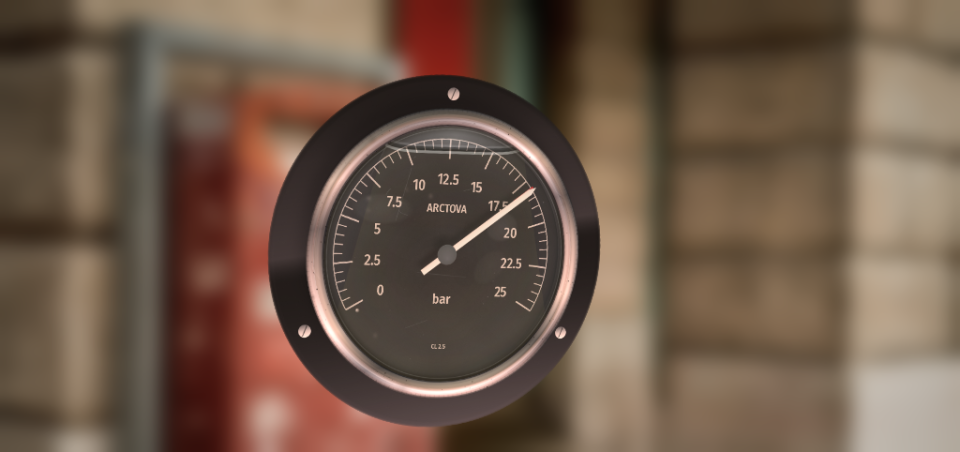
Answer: 18bar
